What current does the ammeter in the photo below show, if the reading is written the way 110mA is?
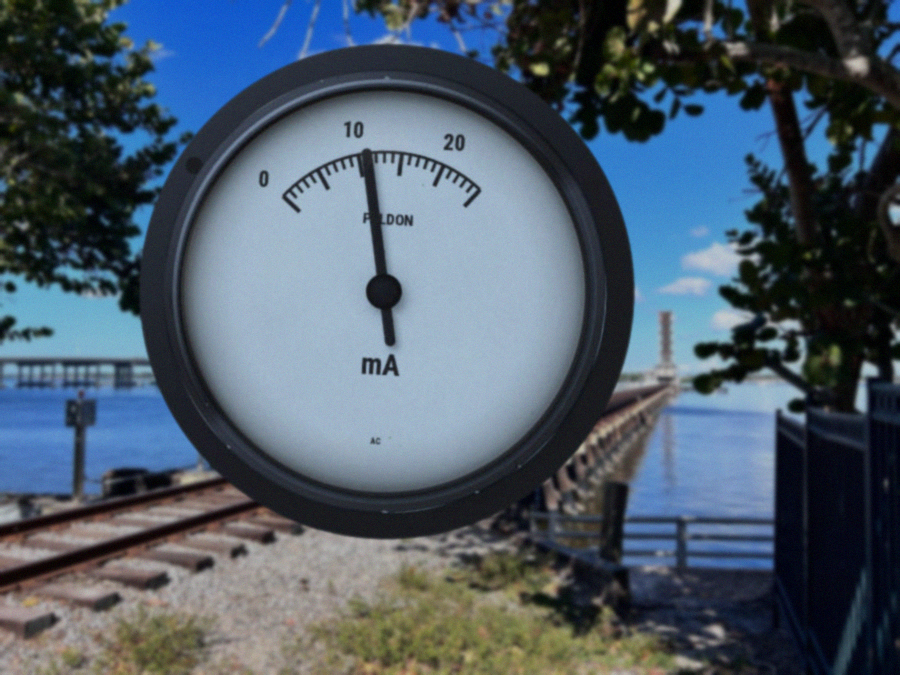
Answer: 11mA
